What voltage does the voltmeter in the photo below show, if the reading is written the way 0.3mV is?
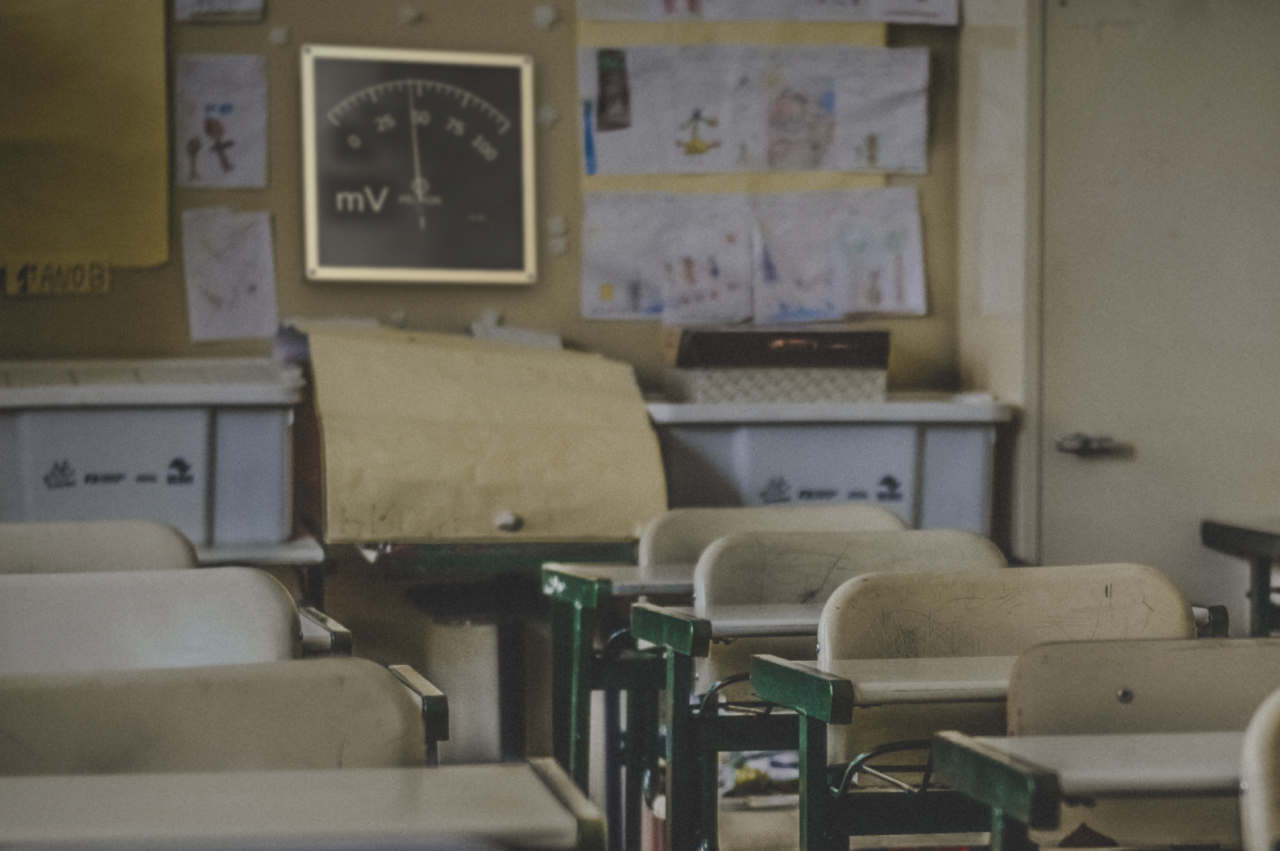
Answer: 45mV
